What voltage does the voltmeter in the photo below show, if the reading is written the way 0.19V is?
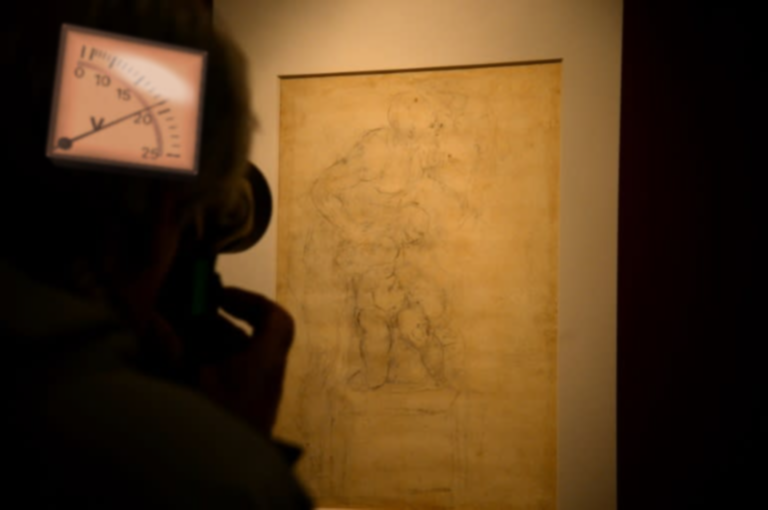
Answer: 19V
